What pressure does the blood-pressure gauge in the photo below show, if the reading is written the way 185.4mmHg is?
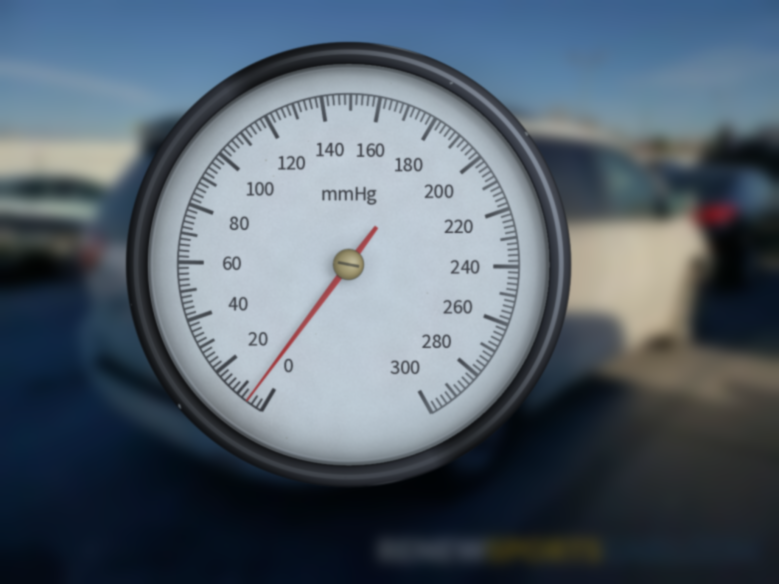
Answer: 6mmHg
